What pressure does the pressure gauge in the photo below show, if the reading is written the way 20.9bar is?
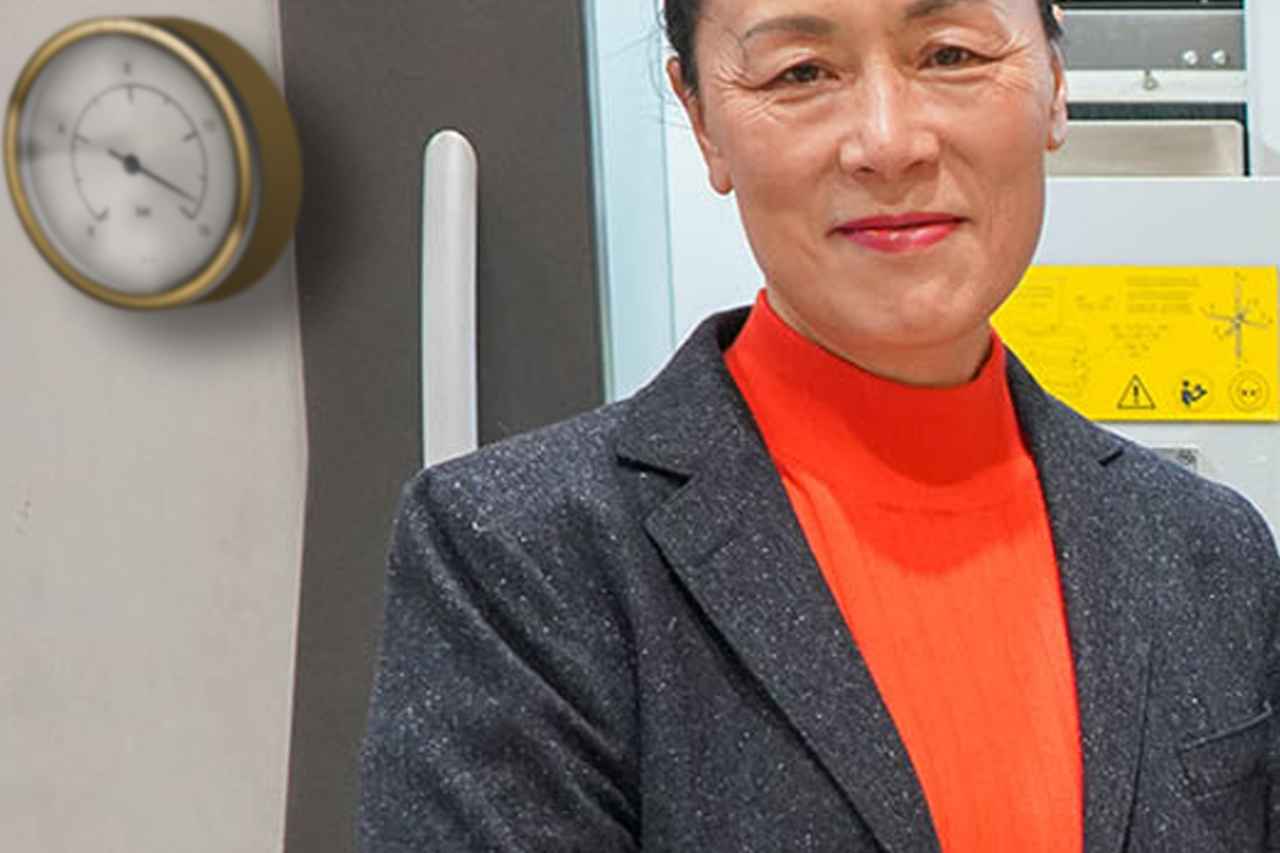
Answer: 15bar
